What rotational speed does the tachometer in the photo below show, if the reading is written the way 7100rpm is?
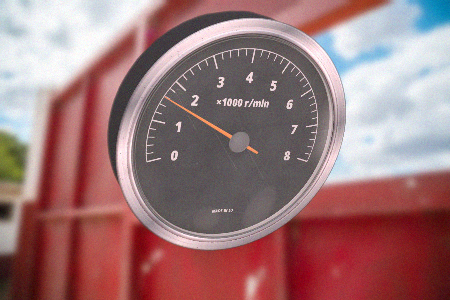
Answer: 1600rpm
